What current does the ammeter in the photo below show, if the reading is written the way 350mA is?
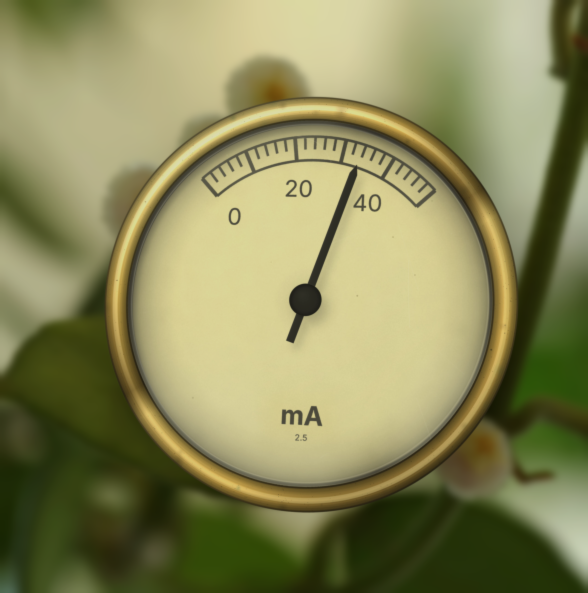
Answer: 34mA
